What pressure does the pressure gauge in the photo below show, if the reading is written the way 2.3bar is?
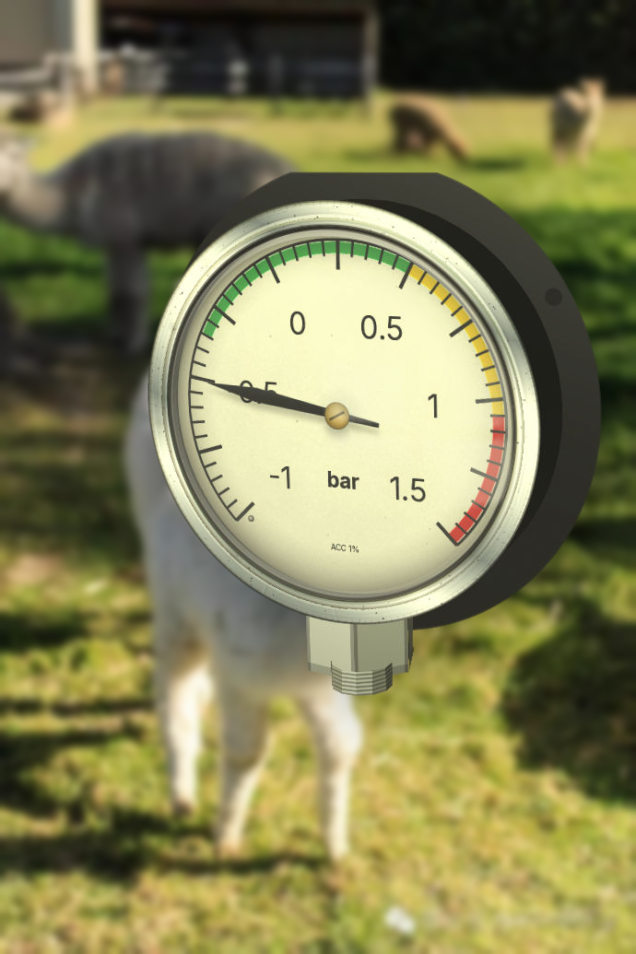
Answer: -0.5bar
